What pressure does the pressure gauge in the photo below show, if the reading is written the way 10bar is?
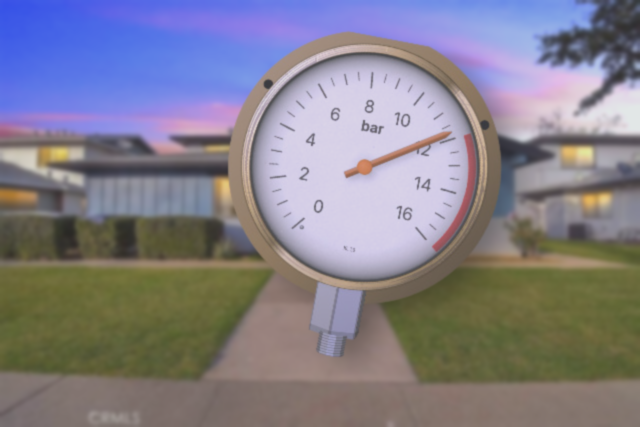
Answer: 11.75bar
